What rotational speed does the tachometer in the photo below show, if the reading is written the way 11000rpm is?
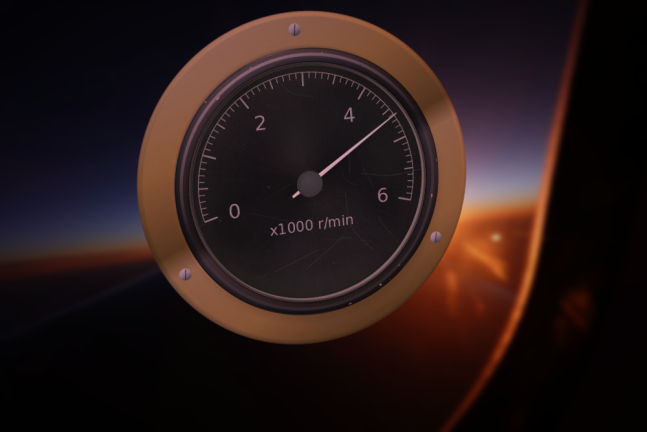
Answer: 4600rpm
